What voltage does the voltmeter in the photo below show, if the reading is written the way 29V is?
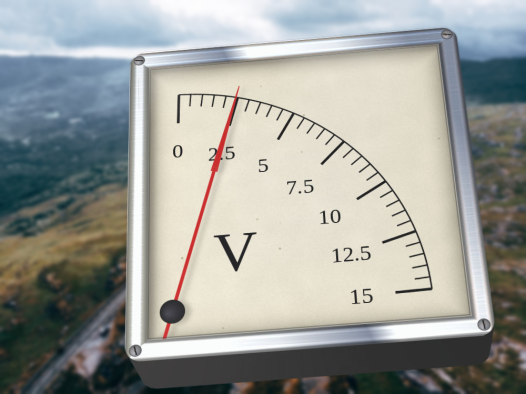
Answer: 2.5V
